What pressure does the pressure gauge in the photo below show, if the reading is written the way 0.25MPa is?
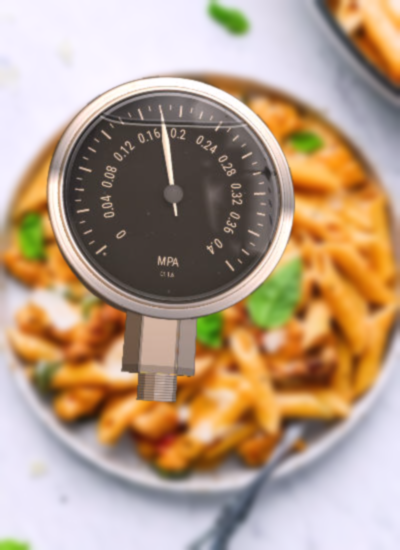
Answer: 0.18MPa
